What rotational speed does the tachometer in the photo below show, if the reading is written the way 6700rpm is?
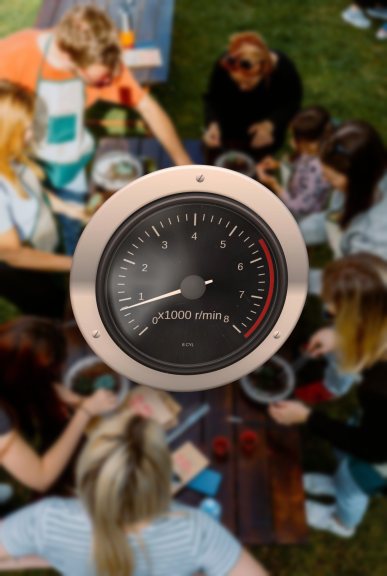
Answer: 800rpm
